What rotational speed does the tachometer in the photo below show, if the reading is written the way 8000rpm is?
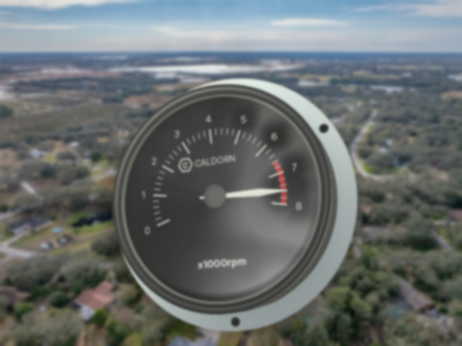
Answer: 7600rpm
